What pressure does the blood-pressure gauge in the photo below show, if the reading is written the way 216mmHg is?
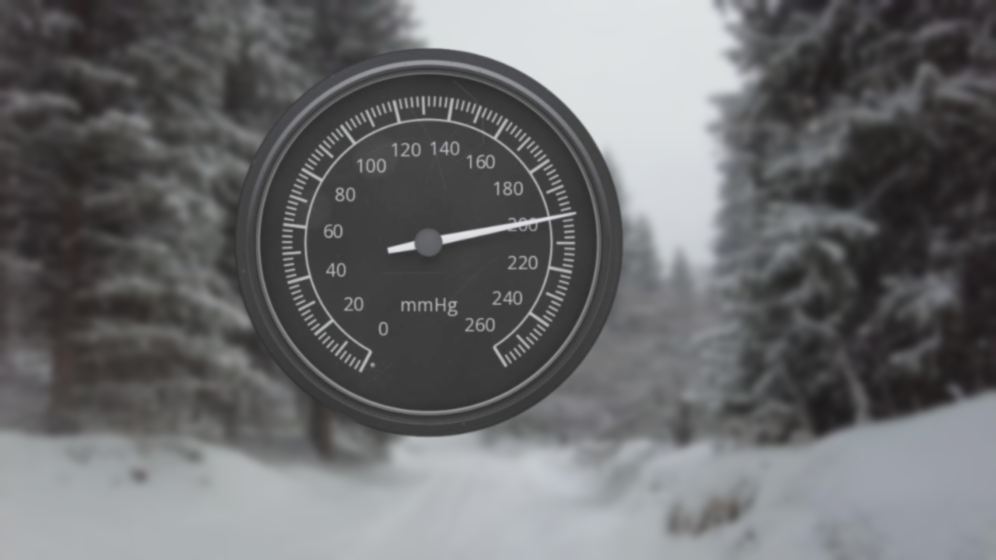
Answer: 200mmHg
